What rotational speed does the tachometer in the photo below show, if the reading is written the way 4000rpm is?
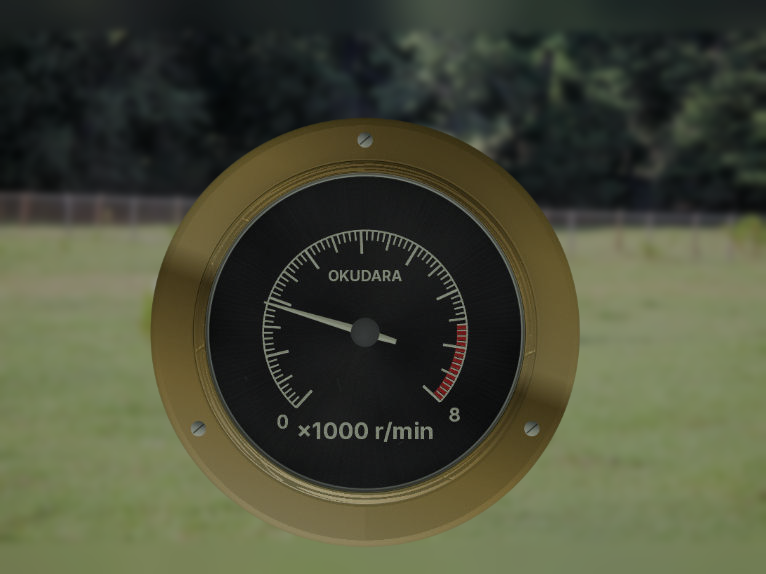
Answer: 1900rpm
